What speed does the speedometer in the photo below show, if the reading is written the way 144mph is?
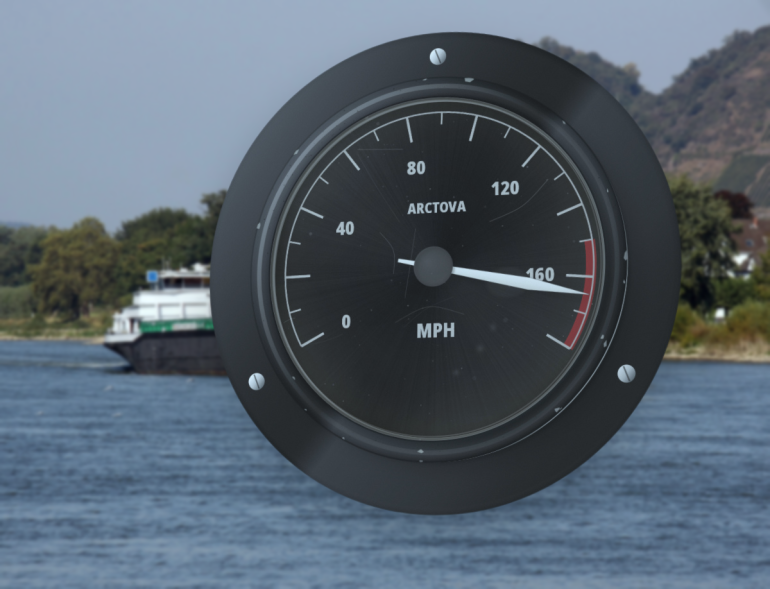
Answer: 165mph
